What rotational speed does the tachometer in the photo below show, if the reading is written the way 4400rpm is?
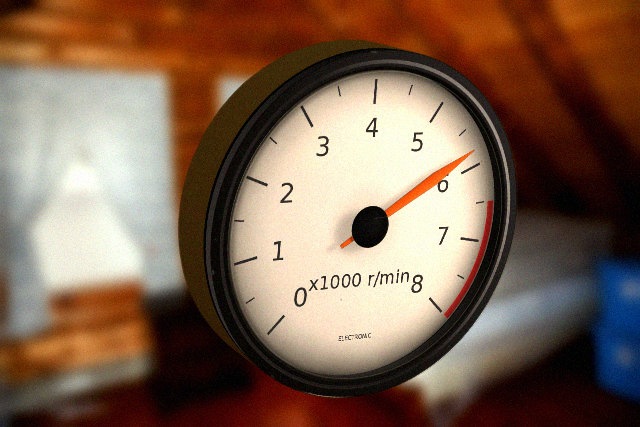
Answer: 5750rpm
